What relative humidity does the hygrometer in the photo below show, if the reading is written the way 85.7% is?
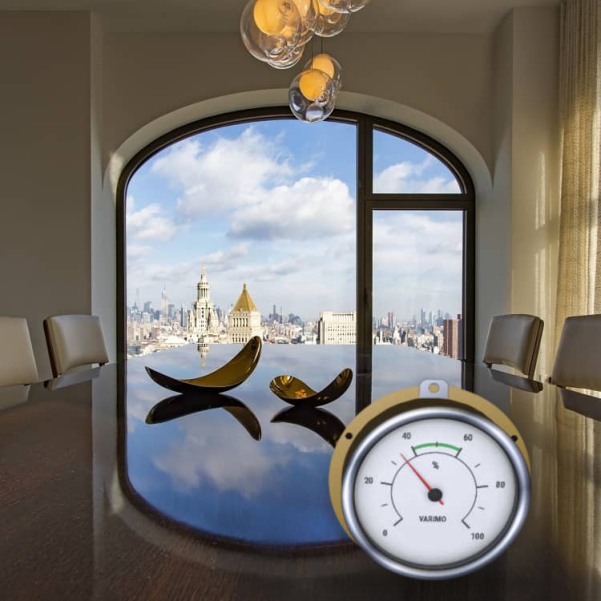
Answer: 35%
